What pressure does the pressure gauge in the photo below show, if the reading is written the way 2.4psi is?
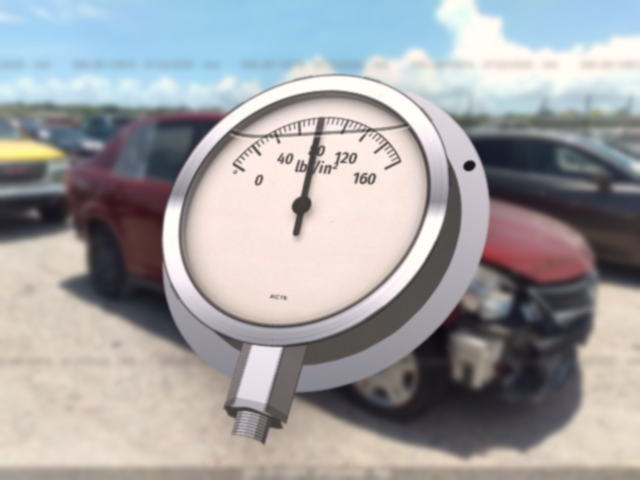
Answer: 80psi
